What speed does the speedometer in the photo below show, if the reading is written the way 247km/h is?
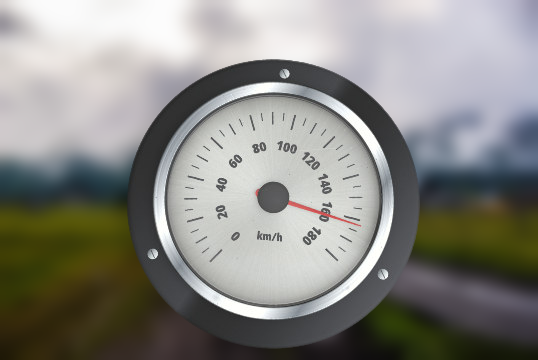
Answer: 162.5km/h
